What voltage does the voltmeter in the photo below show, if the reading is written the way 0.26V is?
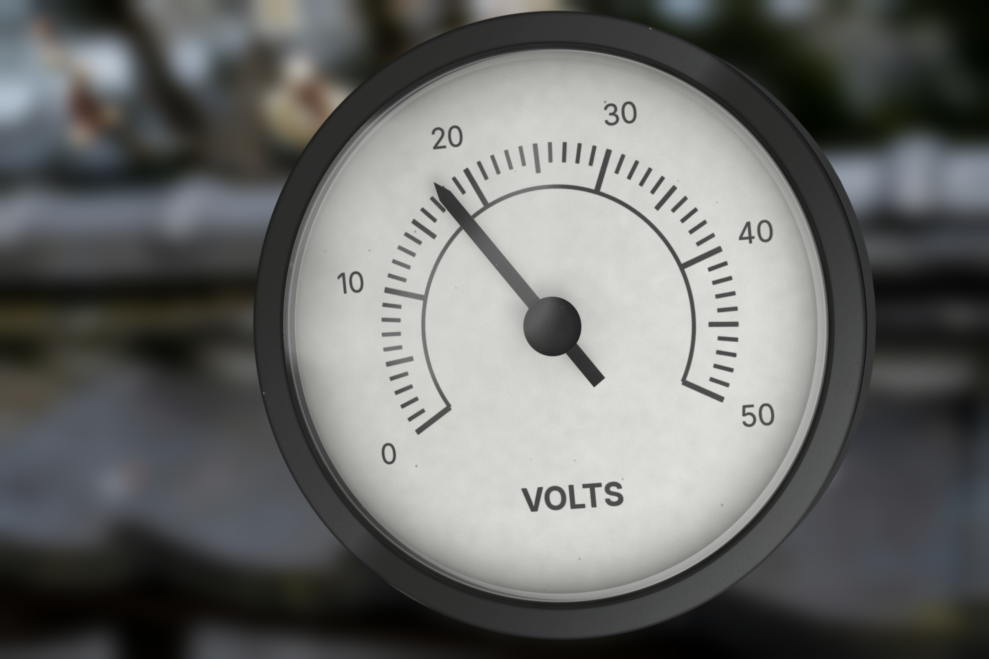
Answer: 18V
